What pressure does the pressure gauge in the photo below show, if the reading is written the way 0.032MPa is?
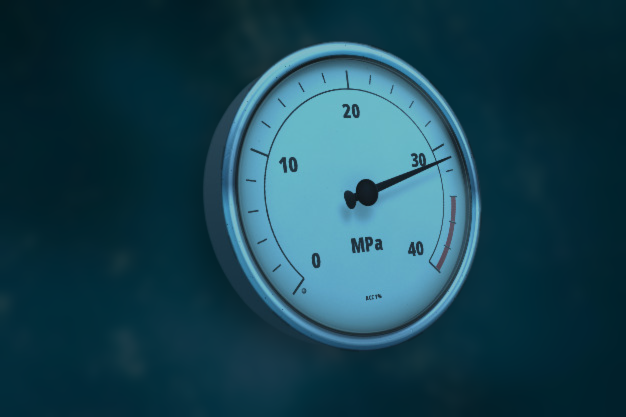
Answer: 31MPa
